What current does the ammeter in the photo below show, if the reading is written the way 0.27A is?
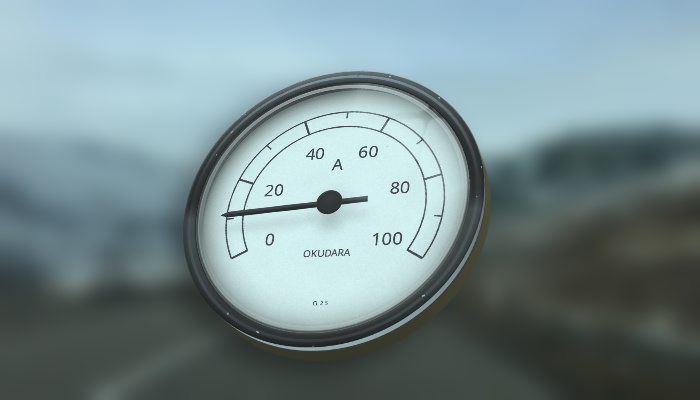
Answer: 10A
